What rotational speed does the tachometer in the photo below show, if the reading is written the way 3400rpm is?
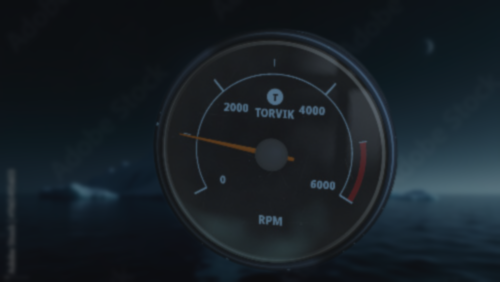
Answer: 1000rpm
